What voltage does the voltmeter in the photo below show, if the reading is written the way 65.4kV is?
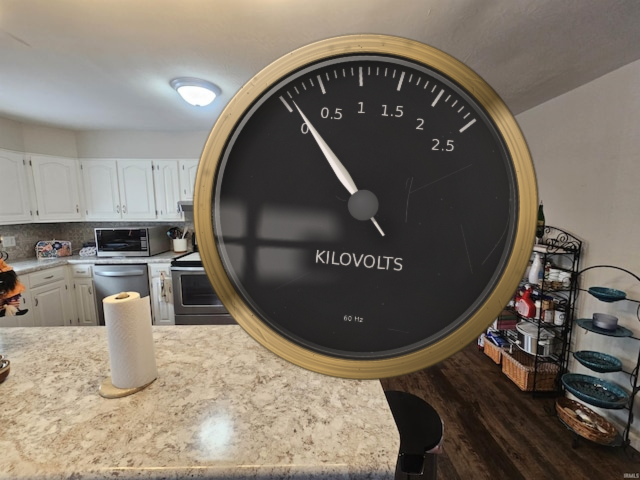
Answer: 0.1kV
